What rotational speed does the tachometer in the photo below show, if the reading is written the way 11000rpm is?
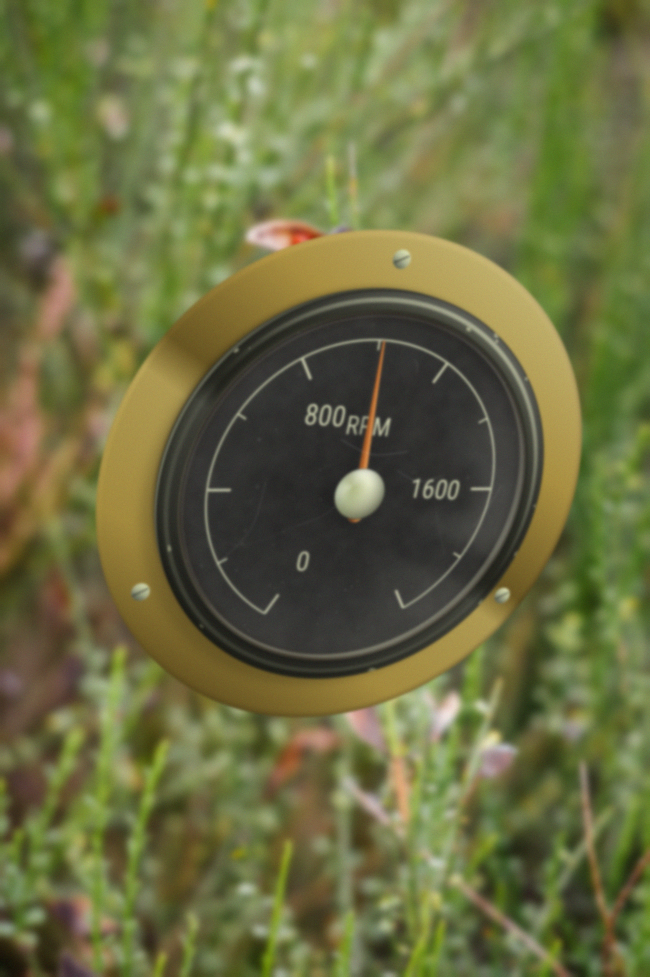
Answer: 1000rpm
